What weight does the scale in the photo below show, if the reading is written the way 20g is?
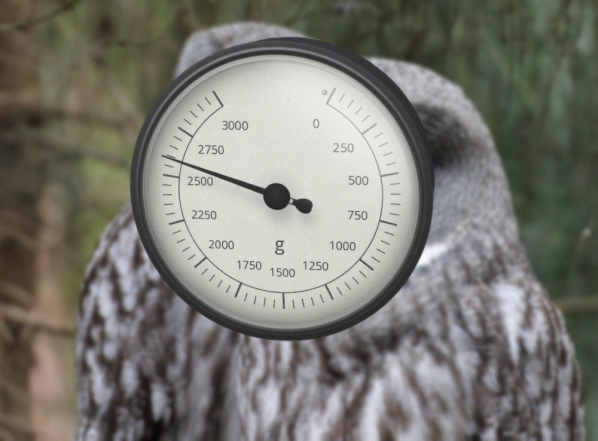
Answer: 2600g
